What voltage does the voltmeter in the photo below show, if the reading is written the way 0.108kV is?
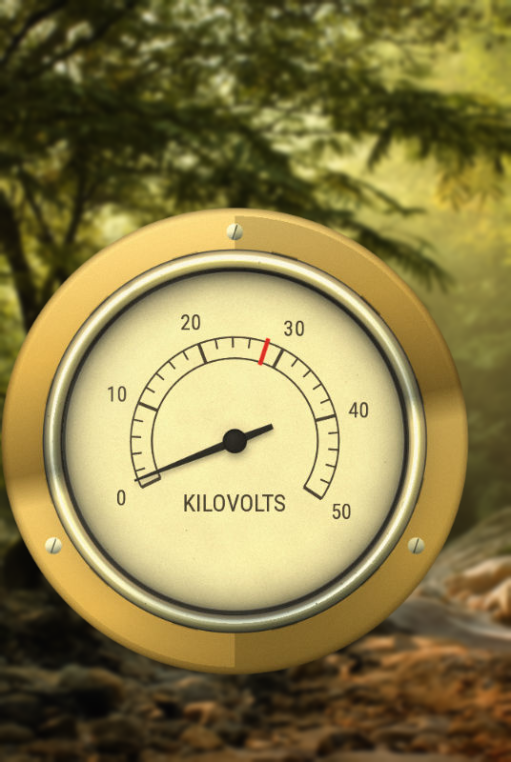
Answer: 1kV
